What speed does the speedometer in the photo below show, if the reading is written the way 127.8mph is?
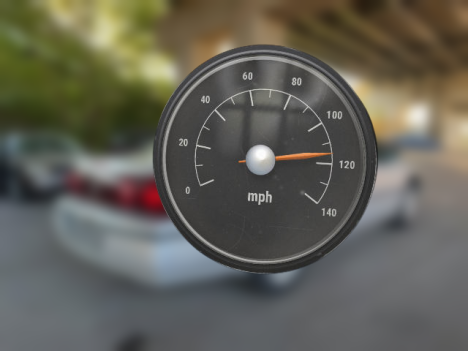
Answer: 115mph
